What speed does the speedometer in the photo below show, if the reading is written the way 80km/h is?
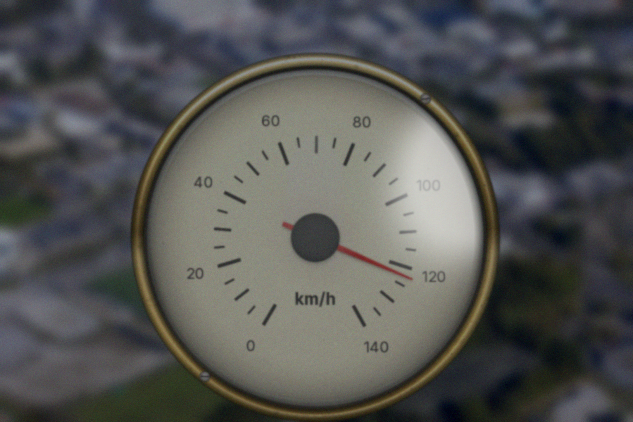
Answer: 122.5km/h
